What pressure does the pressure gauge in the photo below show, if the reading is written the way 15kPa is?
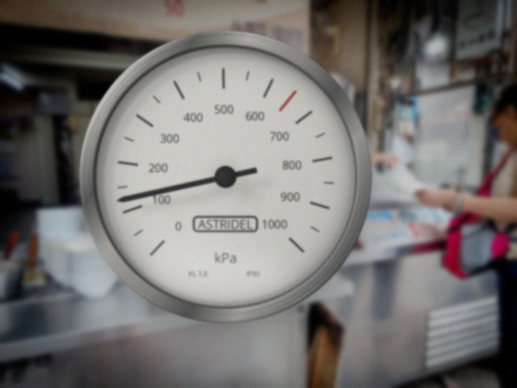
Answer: 125kPa
